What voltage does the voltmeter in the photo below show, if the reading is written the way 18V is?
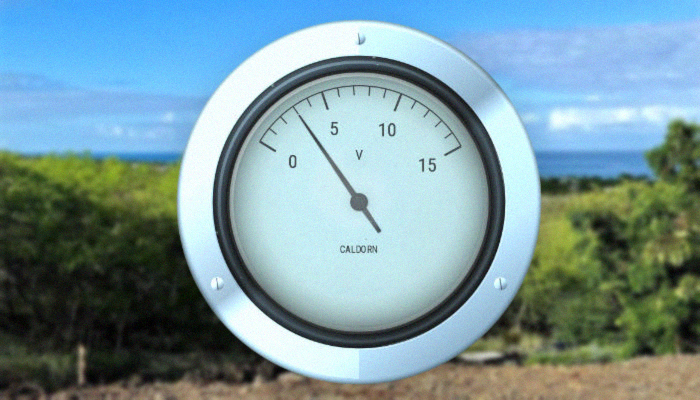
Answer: 3V
